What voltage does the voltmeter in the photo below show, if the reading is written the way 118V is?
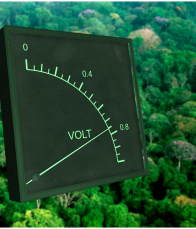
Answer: 0.75V
